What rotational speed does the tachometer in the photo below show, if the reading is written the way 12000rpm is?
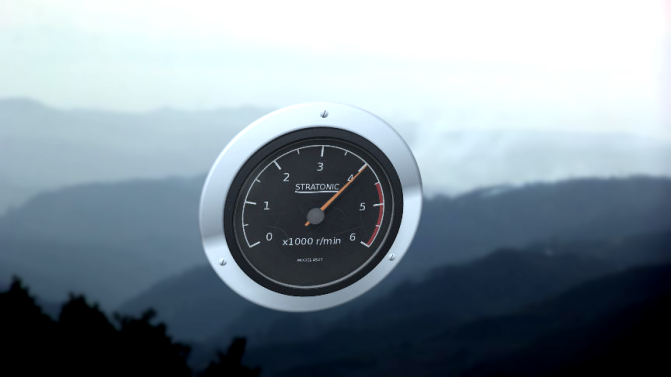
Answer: 4000rpm
